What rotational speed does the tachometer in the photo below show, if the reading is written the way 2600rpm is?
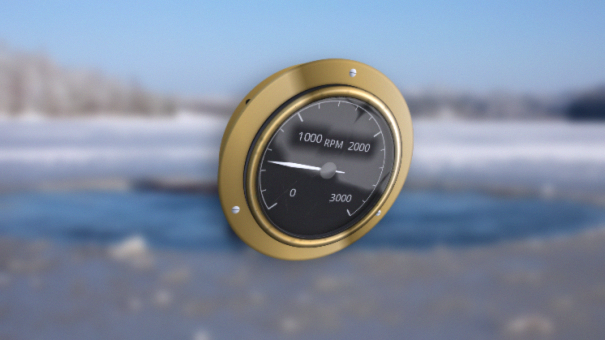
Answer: 500rpm
